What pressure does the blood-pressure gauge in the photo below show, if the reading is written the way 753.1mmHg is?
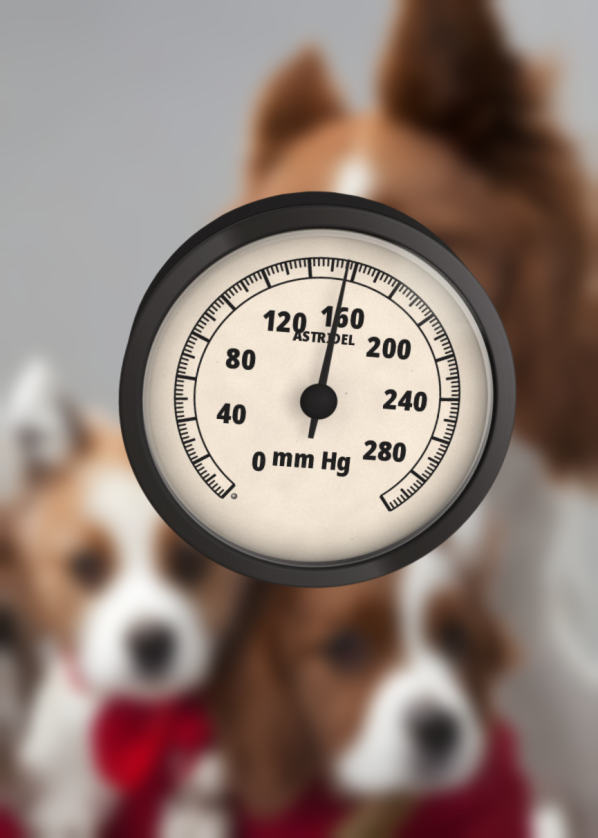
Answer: 156mmHg
